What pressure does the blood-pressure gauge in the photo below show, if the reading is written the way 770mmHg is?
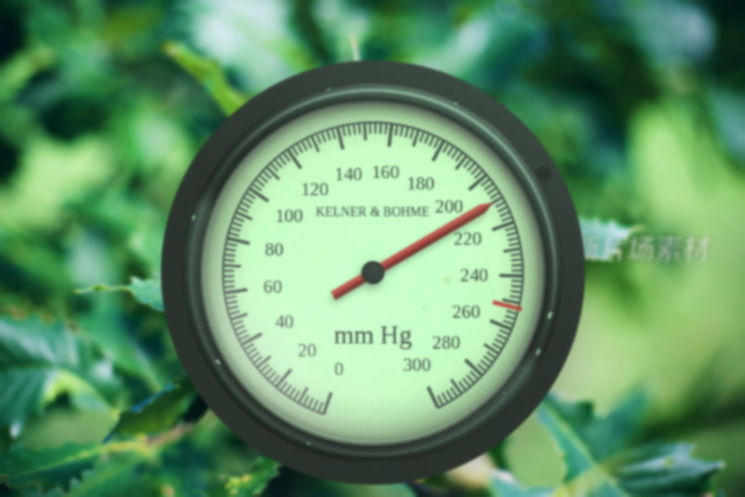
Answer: 210mmHg
